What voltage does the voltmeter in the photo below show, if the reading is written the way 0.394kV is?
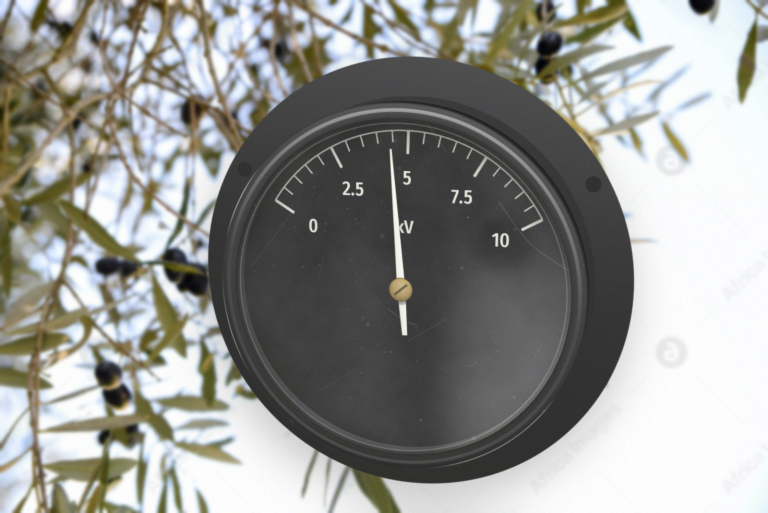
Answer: 4.5kV
